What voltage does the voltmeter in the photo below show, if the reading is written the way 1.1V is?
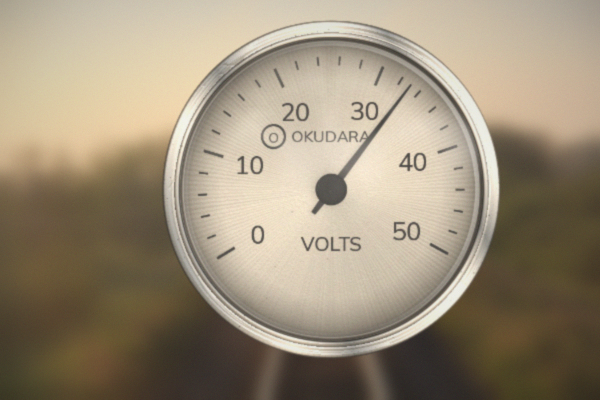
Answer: 33V
